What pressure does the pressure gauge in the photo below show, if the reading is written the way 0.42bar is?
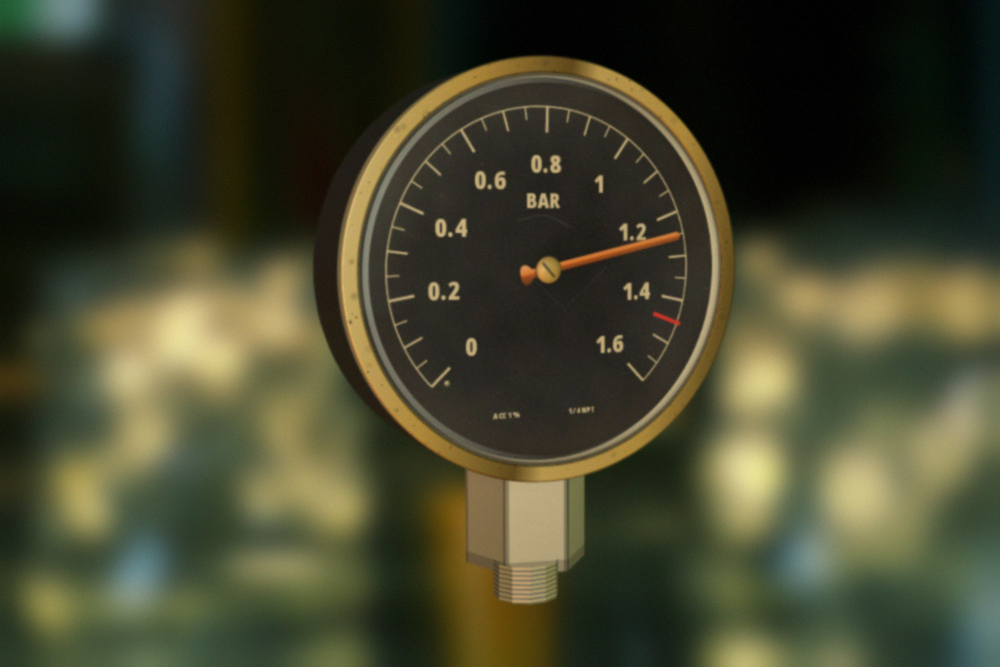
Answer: 1.25bar
